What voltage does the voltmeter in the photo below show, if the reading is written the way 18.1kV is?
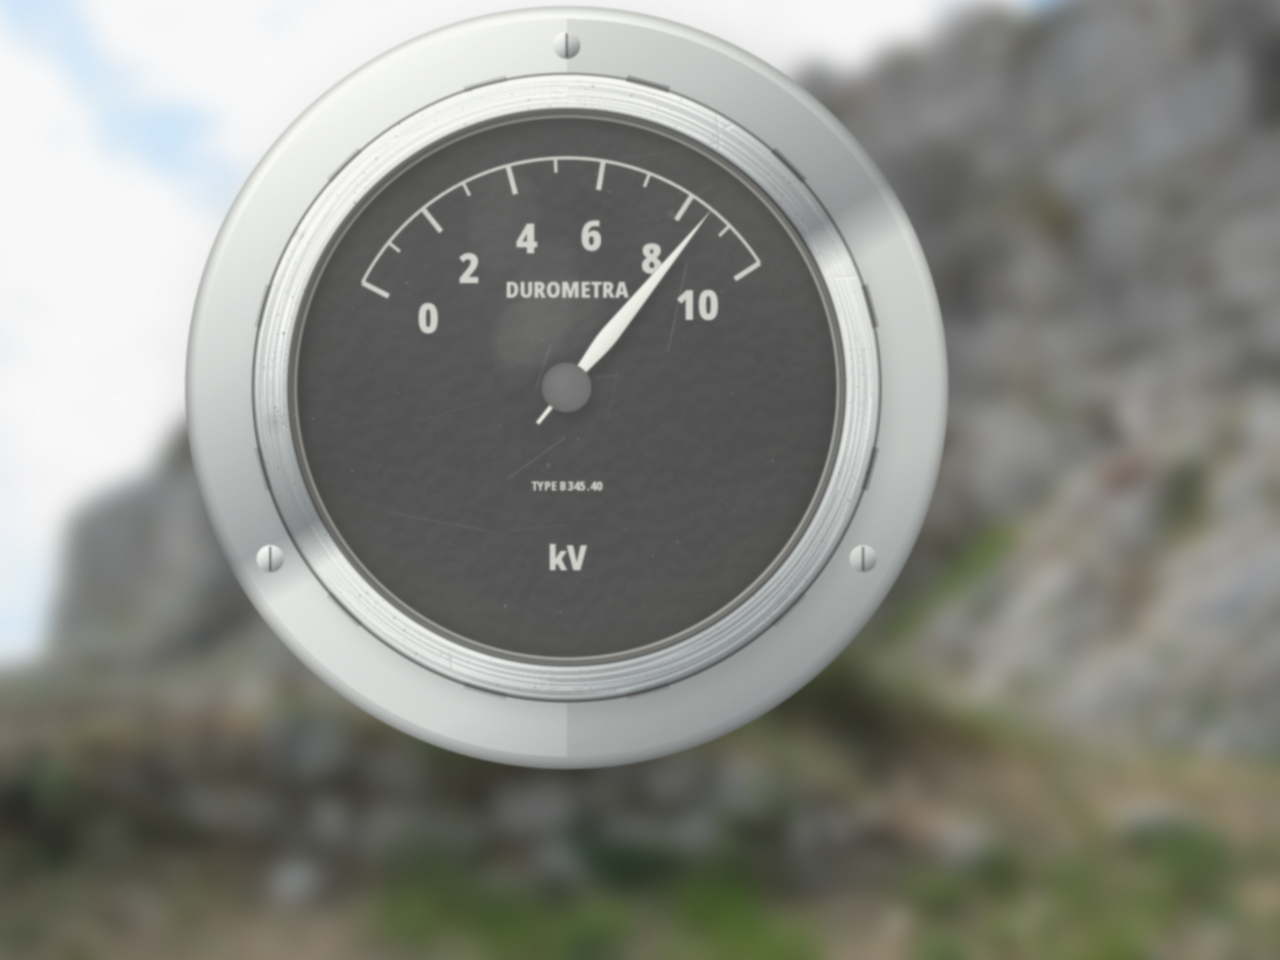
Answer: 8.5kV
